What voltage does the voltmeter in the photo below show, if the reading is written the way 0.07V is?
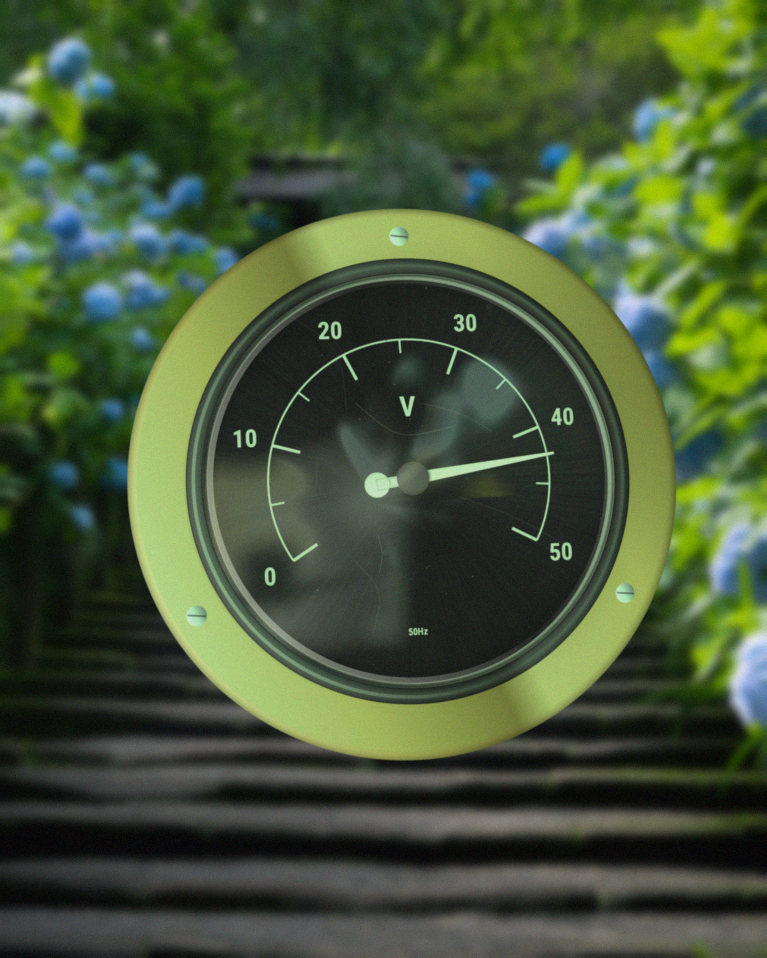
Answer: 42.5V
